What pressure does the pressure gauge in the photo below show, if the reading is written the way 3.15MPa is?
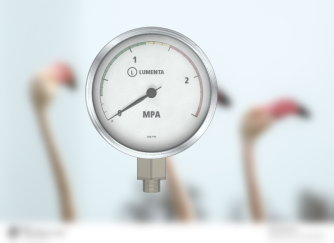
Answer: 0MPa
